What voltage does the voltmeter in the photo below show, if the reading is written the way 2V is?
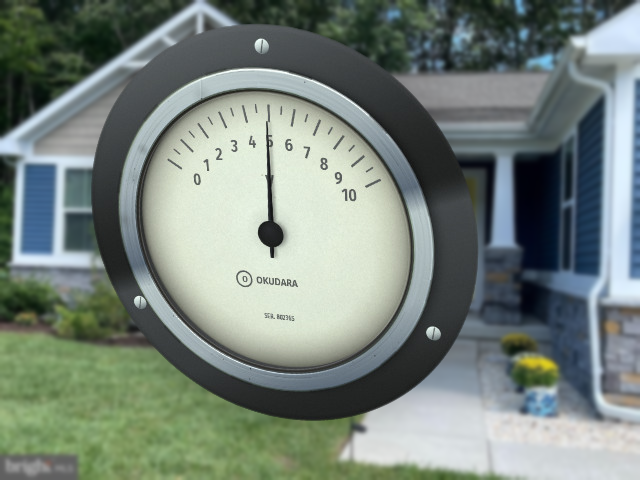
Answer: 5V
